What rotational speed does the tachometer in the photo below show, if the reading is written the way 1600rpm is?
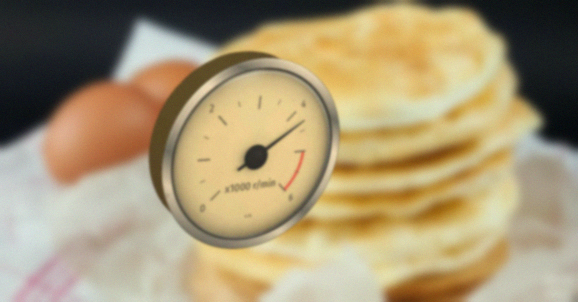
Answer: 4250rpm
